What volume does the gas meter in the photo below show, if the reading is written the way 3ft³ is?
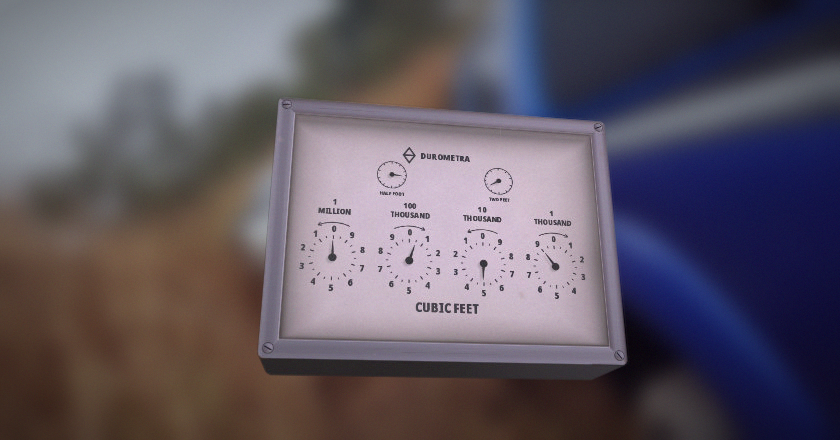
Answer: 4900ft³
